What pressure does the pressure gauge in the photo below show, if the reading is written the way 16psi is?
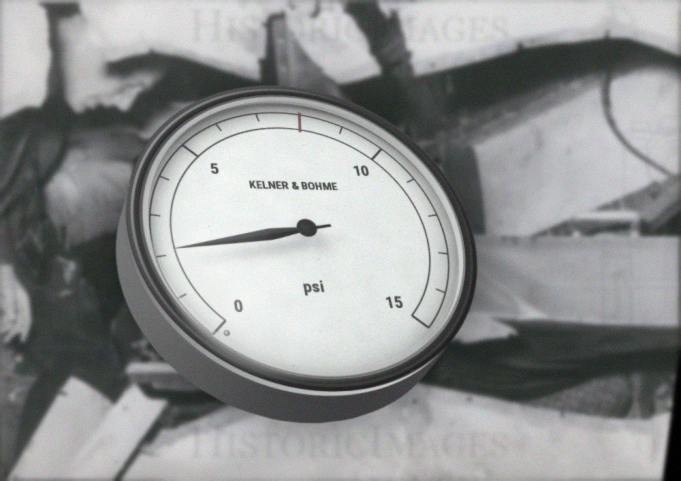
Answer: 2psi
